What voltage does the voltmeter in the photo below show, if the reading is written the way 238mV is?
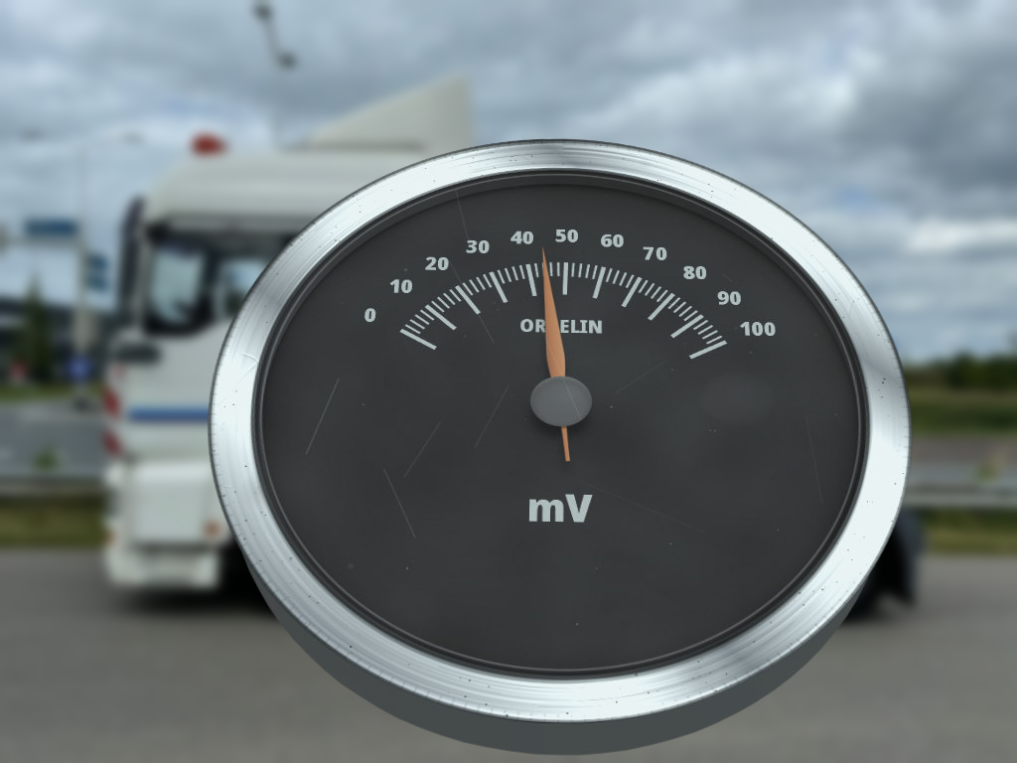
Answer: 44mV
